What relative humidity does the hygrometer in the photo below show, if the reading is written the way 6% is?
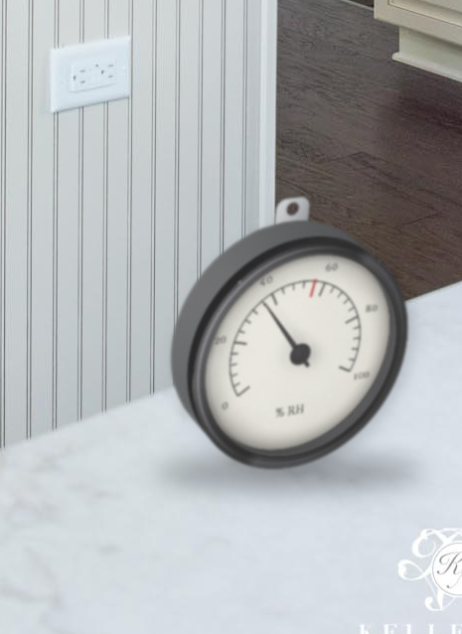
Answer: 36%
